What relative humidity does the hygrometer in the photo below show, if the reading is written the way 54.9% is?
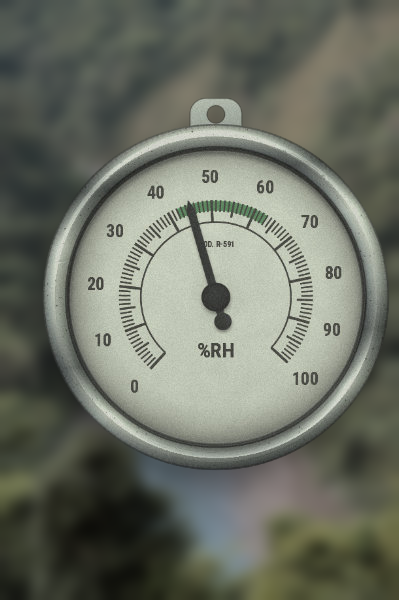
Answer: 45%
